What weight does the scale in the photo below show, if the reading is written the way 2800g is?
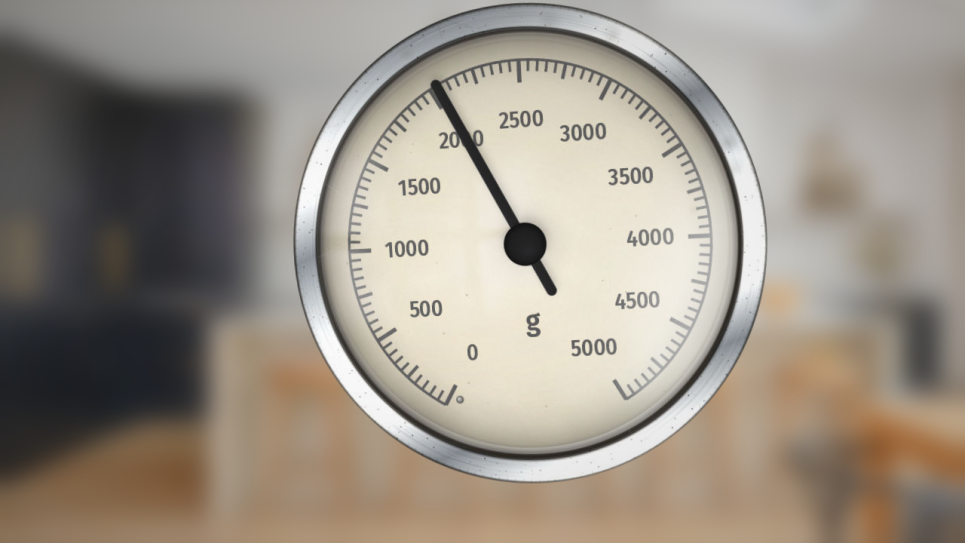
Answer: 2050g
